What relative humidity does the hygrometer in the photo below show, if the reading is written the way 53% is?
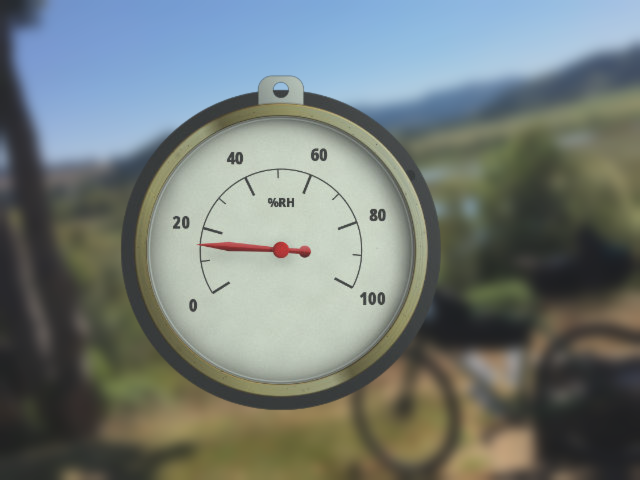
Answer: 15%
